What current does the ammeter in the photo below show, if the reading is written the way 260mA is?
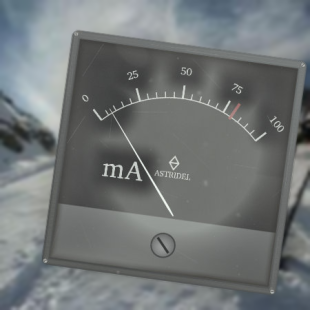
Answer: 7.5mA
